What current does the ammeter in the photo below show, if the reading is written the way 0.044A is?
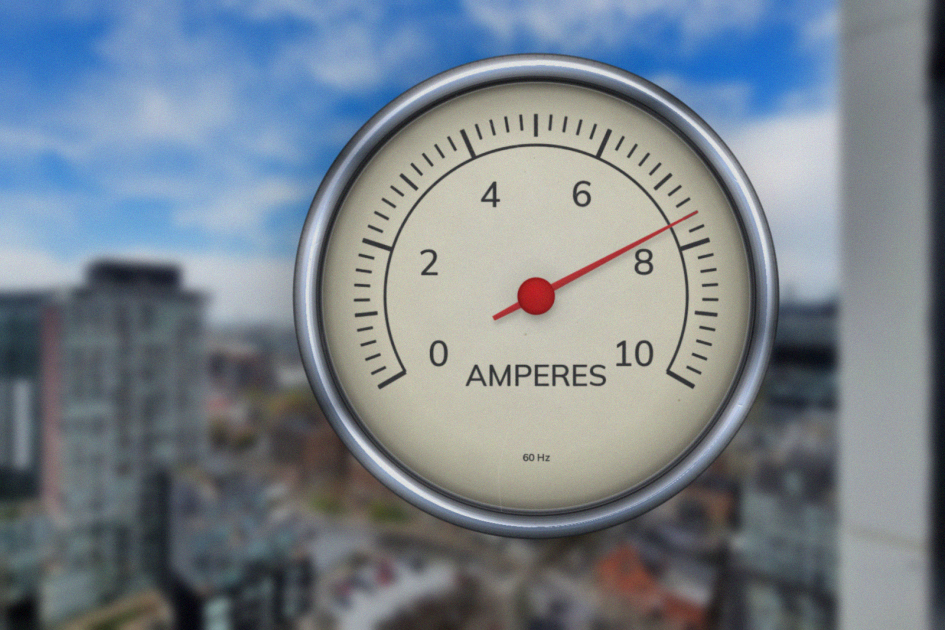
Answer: 7.6A
